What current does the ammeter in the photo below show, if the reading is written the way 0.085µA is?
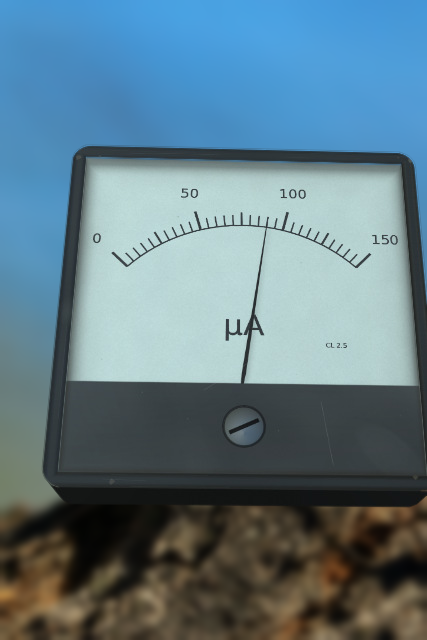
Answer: 90µA
